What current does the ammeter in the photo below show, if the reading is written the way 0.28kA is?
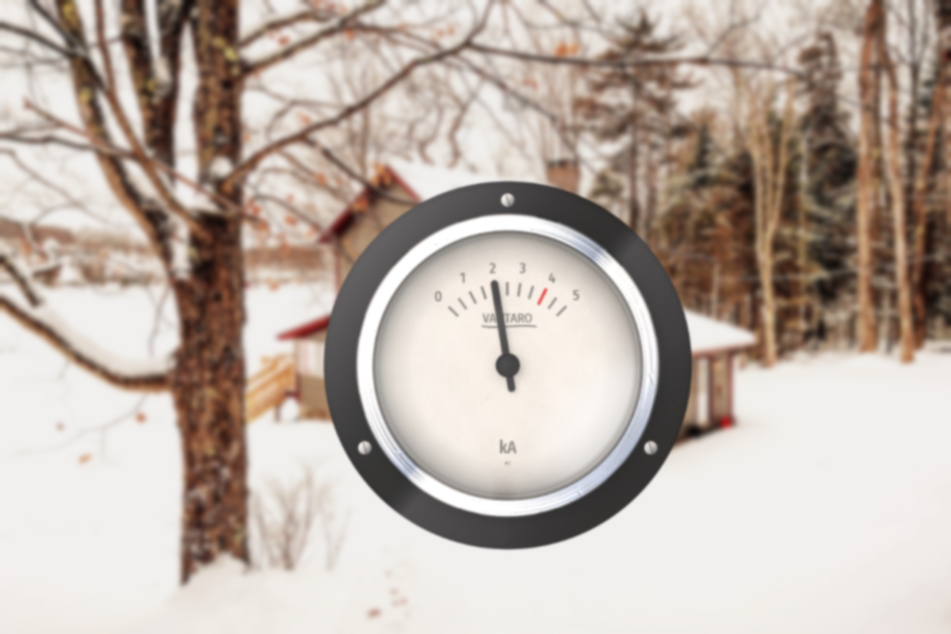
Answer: 2kA
